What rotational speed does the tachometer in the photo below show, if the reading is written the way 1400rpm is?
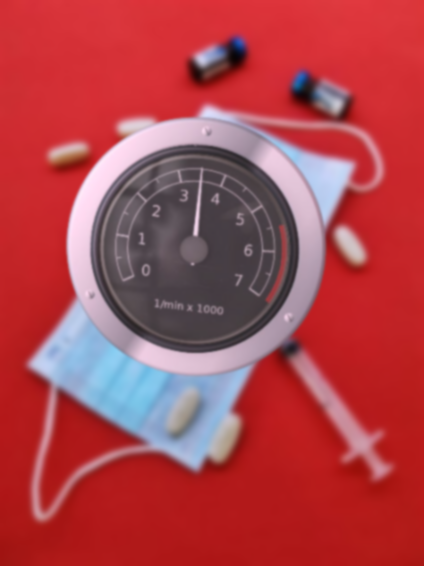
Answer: 3500rpm
